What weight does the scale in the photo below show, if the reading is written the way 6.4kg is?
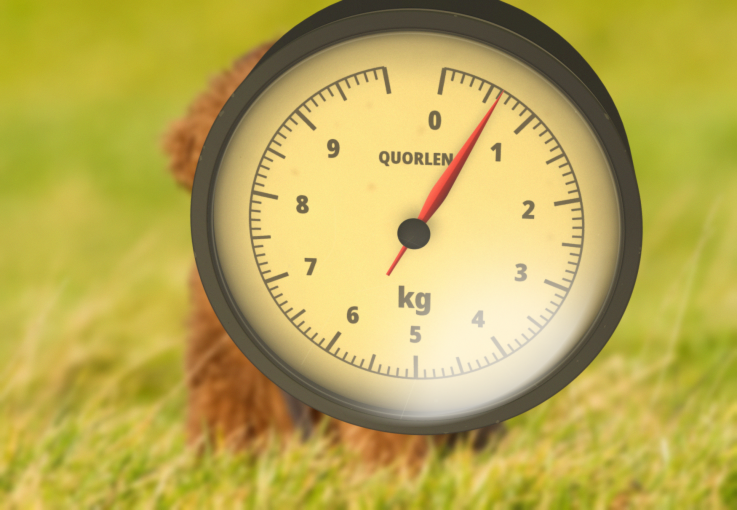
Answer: 0.6kg
